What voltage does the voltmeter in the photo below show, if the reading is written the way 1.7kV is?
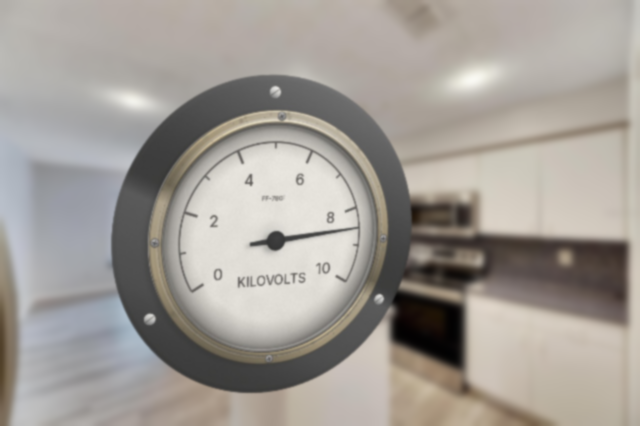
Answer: 8.5kV
